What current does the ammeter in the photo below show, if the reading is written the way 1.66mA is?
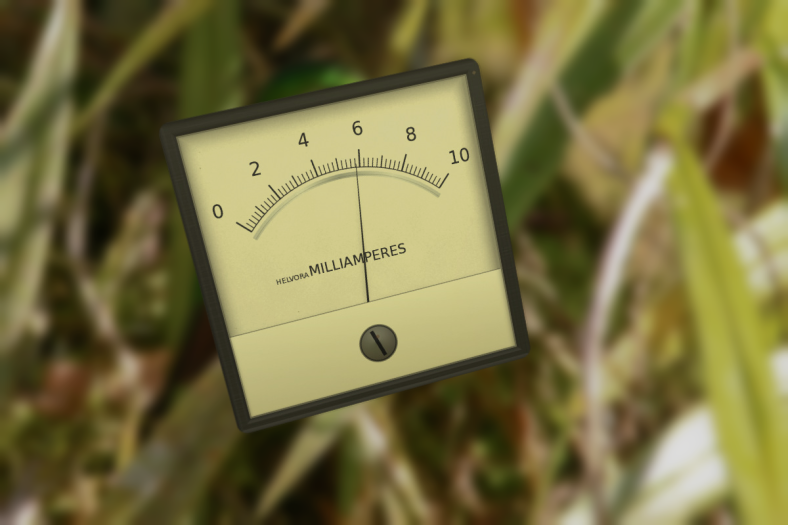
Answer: 5.8mA
